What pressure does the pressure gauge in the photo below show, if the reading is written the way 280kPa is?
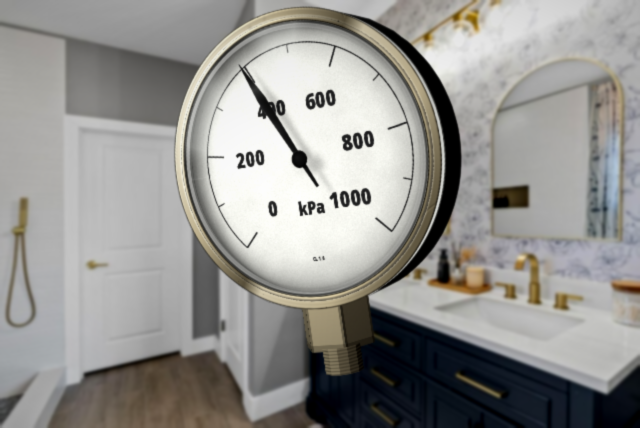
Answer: 400kPa
